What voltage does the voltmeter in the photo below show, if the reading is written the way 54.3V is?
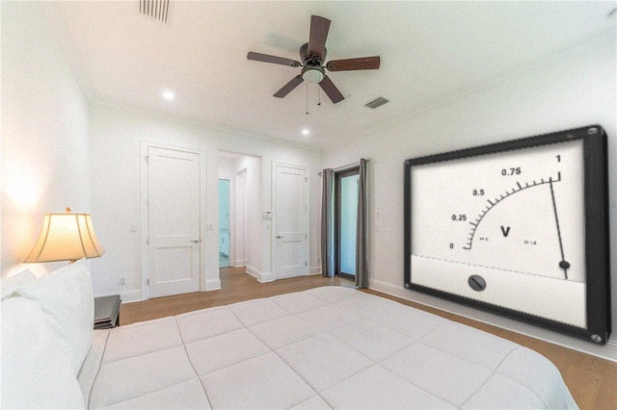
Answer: 0.95V
